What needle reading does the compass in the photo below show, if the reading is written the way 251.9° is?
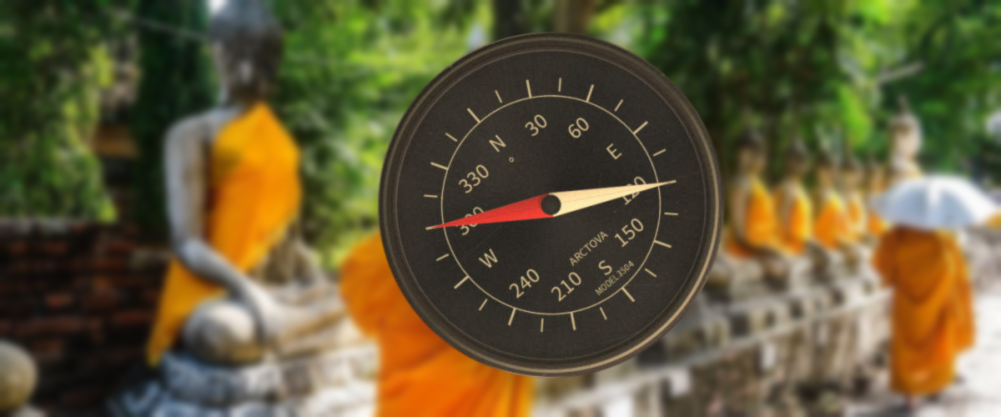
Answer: 300°
